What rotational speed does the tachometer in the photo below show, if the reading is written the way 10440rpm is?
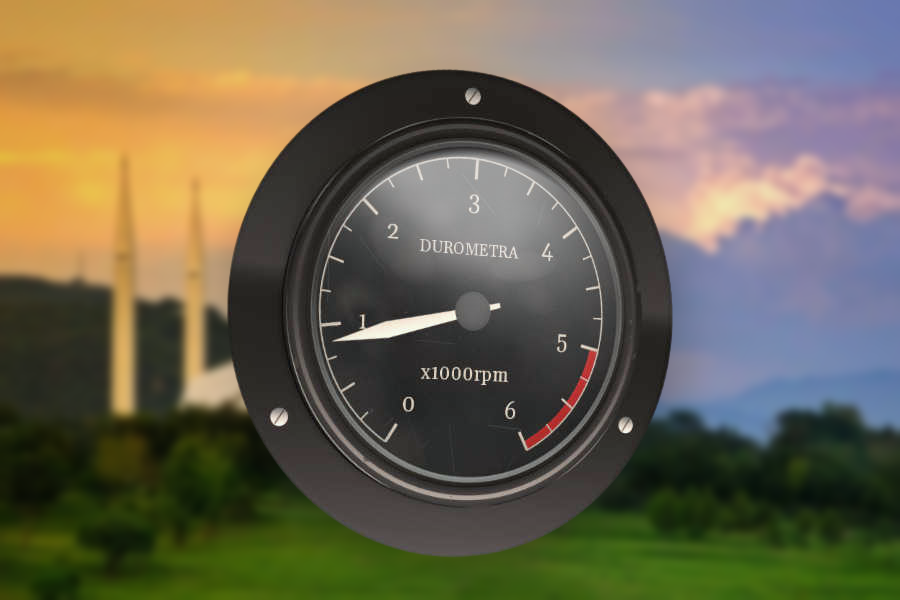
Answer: 875rpm
